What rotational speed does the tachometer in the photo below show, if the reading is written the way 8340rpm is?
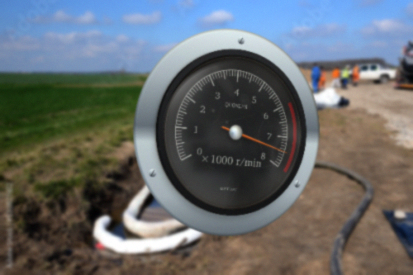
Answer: 7500rpm
